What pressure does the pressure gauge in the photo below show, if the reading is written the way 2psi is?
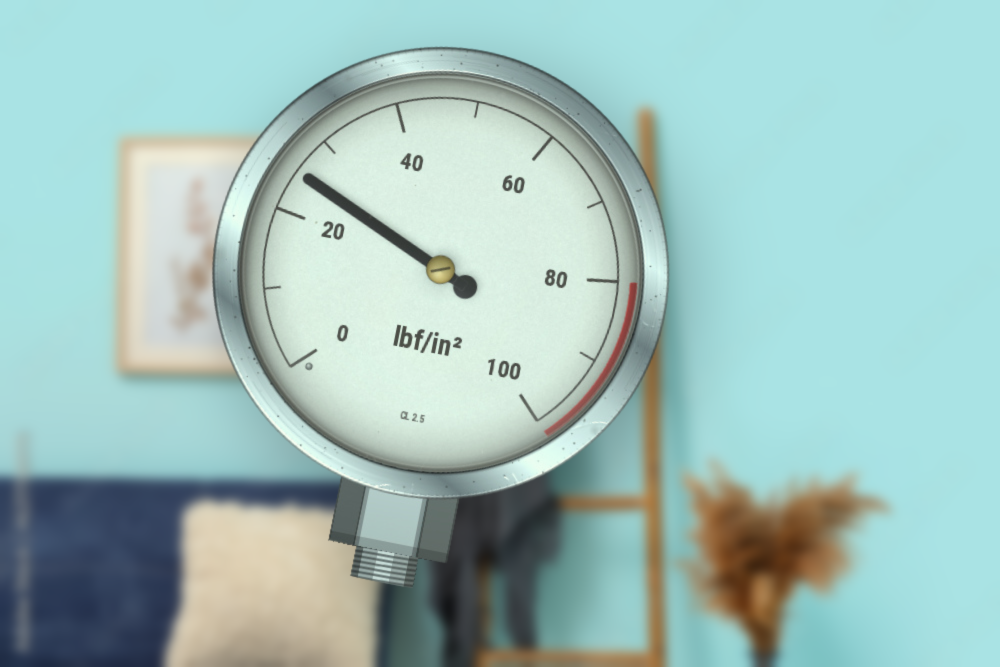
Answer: 25psi
